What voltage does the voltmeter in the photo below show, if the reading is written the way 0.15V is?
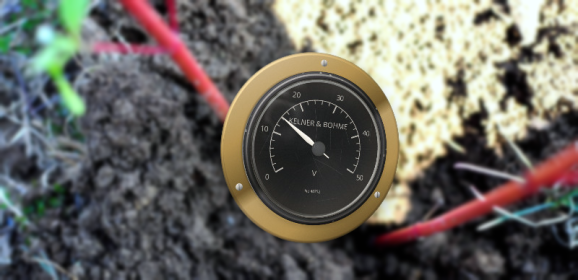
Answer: 14V
